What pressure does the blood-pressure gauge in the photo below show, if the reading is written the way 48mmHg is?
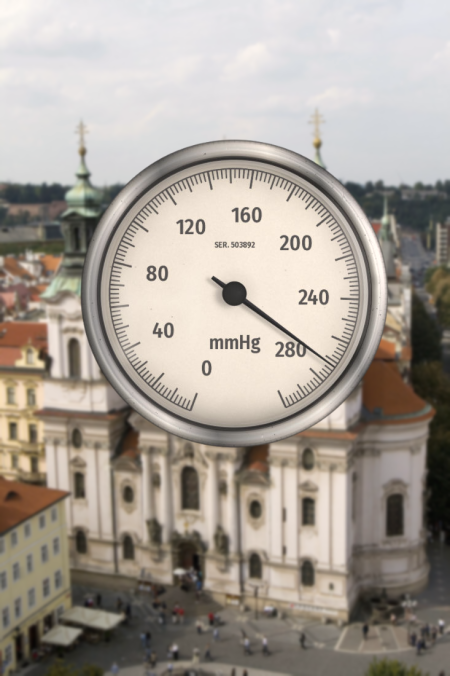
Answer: 272mmHg
